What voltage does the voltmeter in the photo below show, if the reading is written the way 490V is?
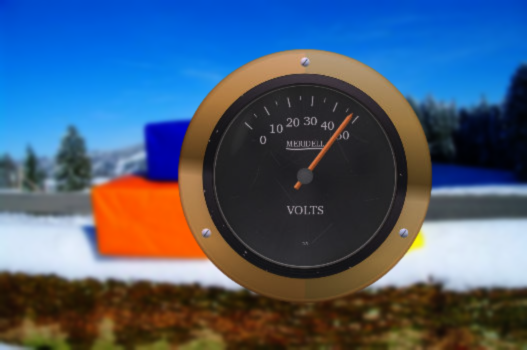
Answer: 47.5V
